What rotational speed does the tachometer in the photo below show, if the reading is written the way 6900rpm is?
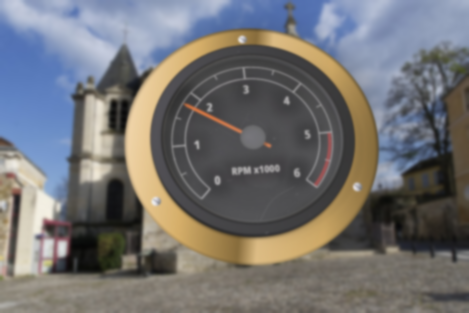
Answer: 1750rpm
